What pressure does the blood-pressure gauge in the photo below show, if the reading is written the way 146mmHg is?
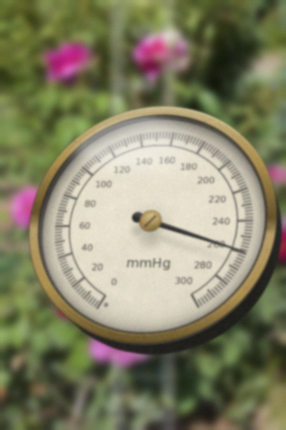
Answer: 260mmHg
